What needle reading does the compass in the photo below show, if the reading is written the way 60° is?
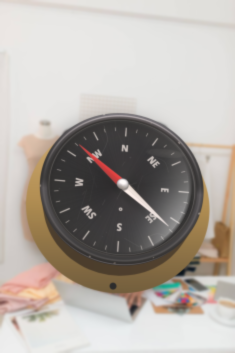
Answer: 310°
